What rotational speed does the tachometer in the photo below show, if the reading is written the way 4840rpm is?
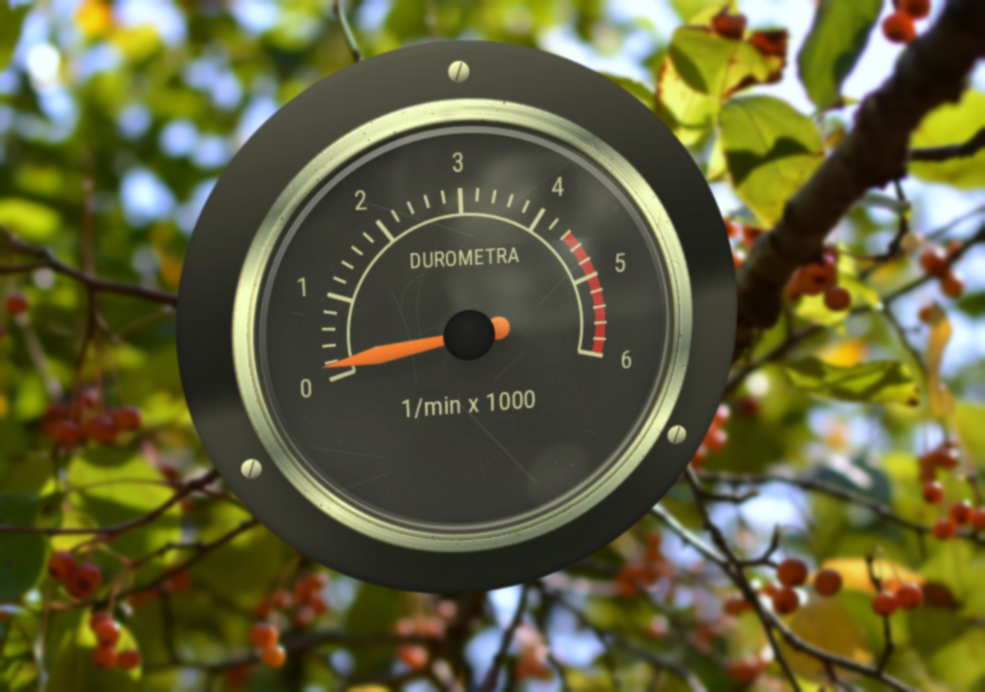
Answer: 200rpm
